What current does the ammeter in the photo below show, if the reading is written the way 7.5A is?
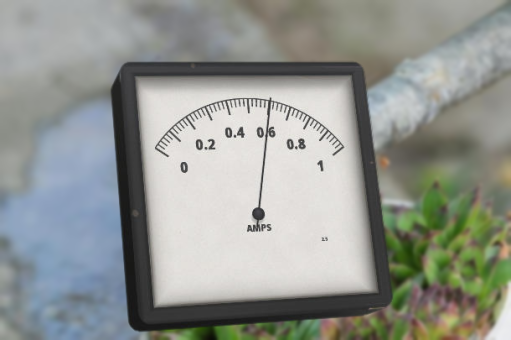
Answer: 0.6A
